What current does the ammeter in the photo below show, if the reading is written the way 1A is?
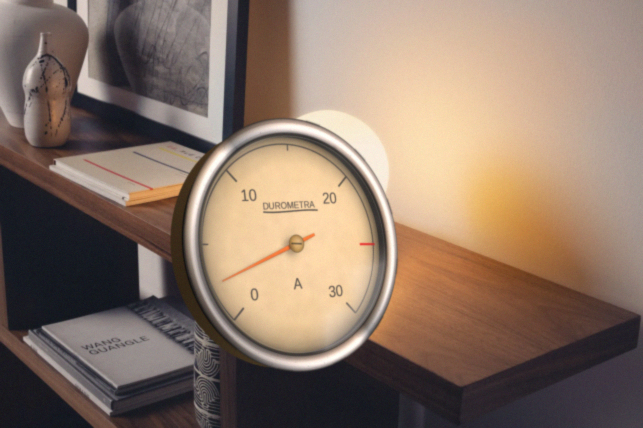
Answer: 2.5A
